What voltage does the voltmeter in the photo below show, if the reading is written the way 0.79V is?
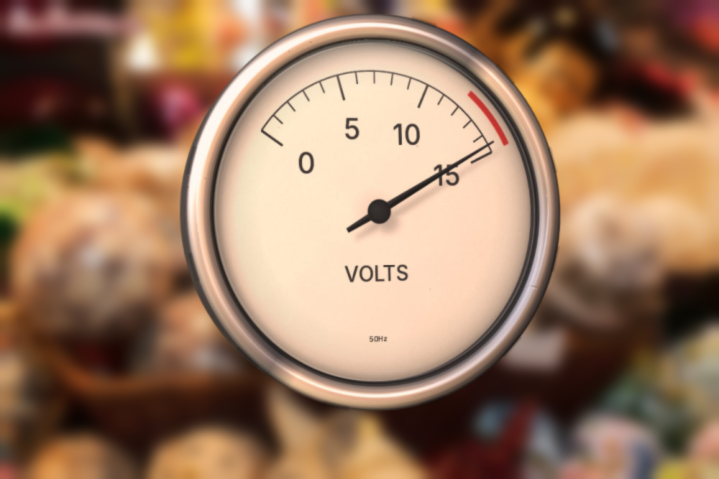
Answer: 14.5V
